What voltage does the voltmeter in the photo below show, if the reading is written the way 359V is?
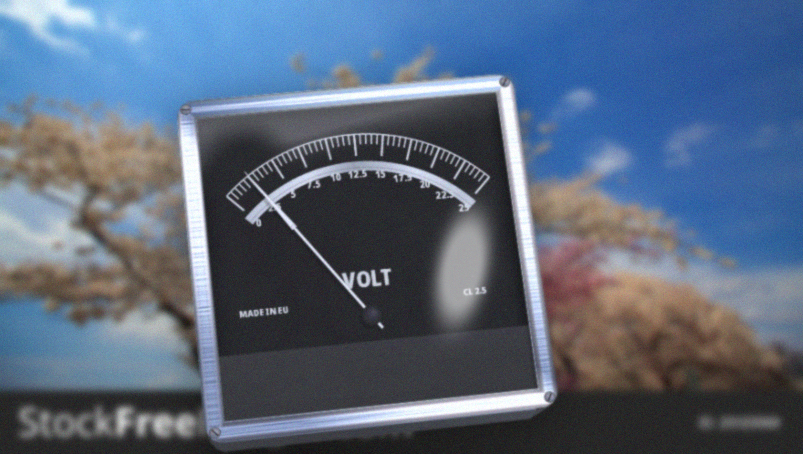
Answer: 2.5V
